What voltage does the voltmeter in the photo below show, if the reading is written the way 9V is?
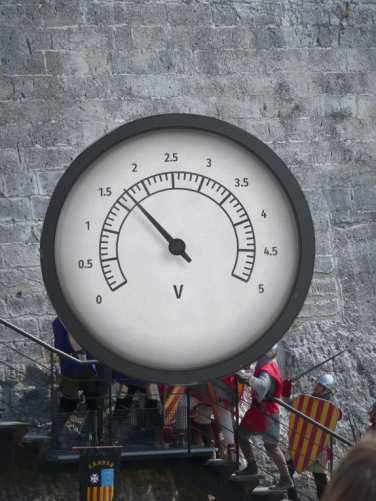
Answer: 1.7V
